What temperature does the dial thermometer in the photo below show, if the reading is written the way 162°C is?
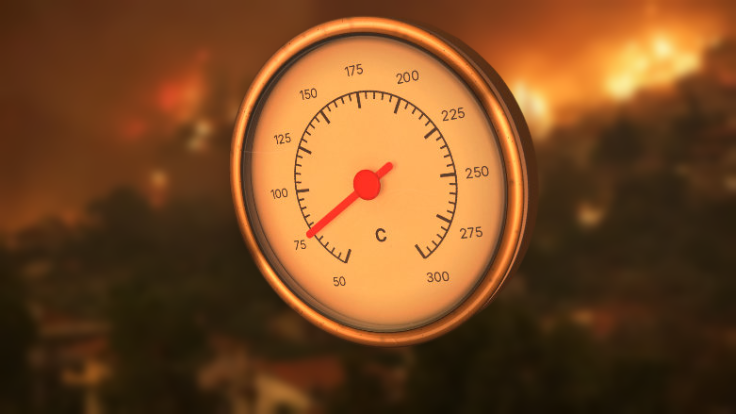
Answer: 75°C
